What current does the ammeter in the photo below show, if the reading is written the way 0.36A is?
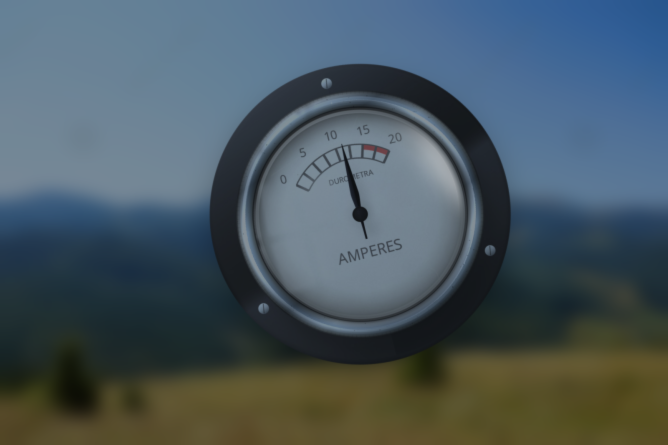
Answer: 11.25A
